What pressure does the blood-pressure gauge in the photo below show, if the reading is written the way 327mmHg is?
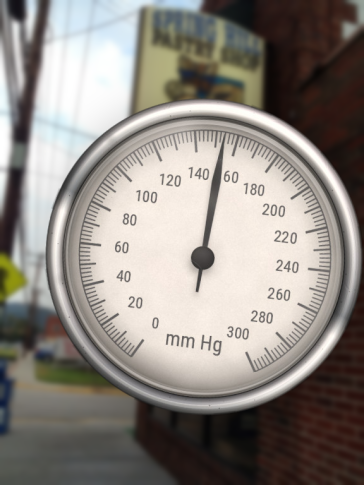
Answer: 154mmHg
